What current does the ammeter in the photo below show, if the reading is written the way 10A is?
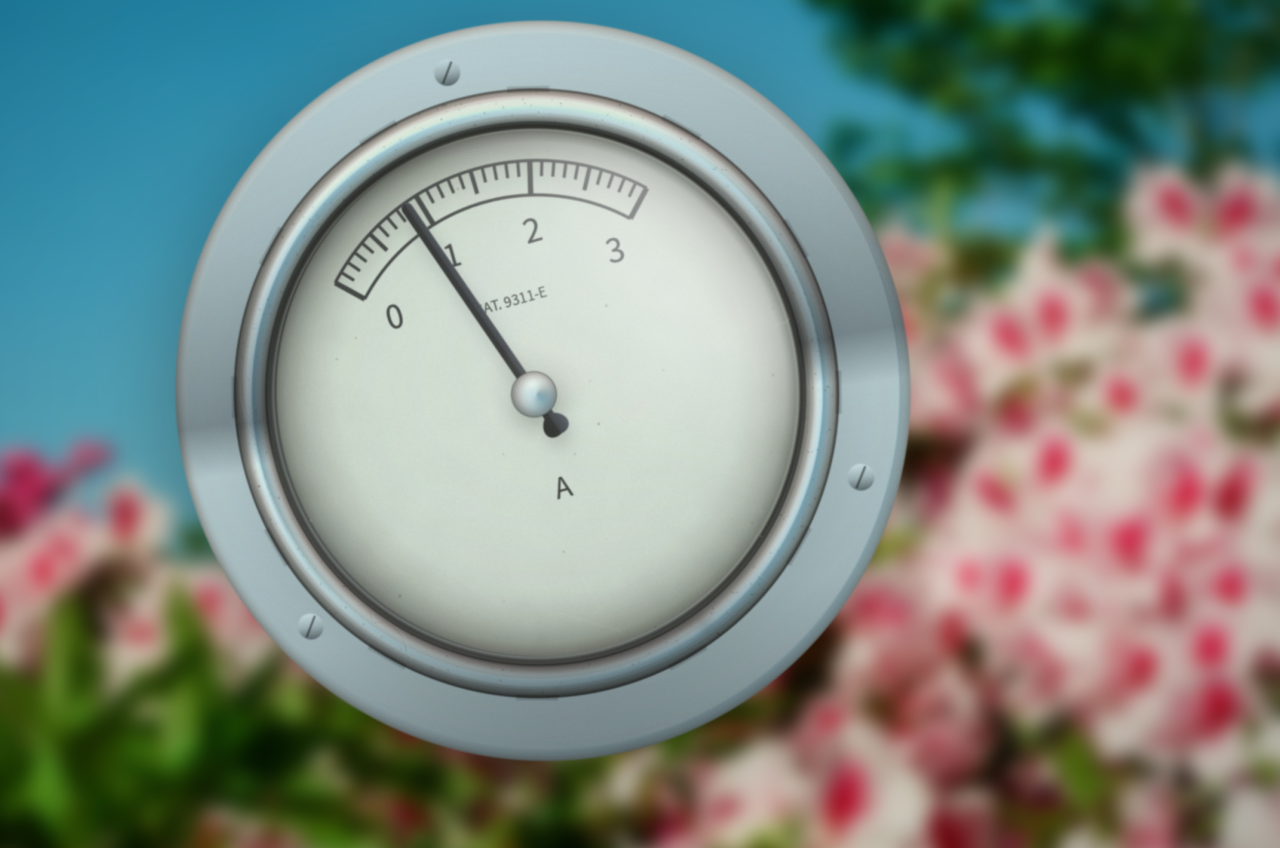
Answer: 0.9A
